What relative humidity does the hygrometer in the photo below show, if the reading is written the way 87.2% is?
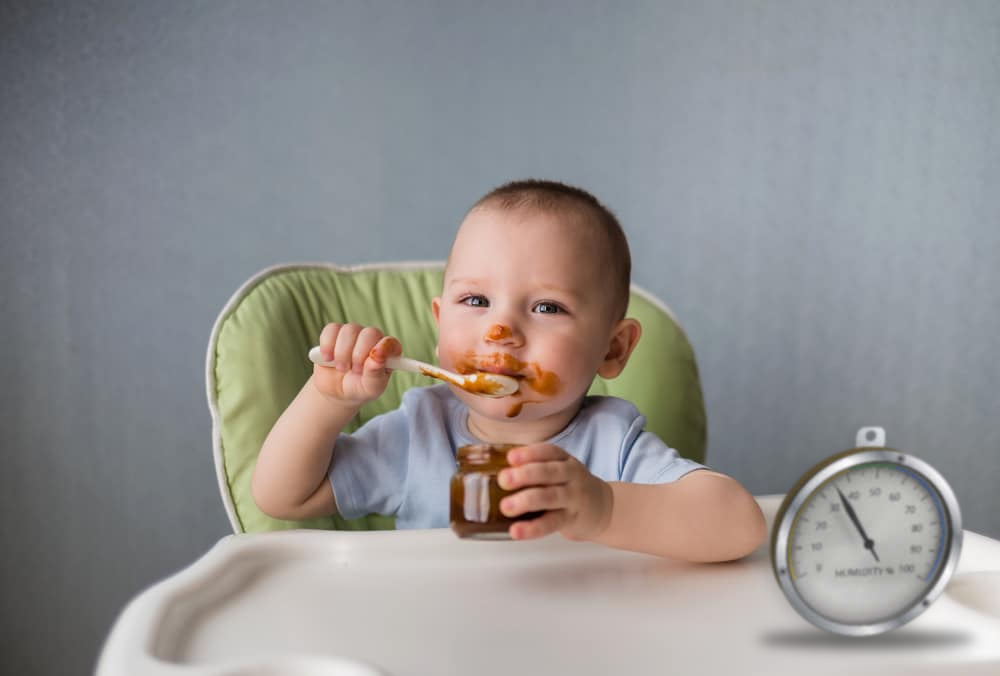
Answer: 35%
